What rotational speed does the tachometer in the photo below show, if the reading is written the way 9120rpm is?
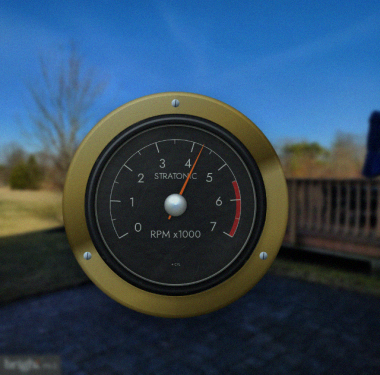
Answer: 4250rpm
